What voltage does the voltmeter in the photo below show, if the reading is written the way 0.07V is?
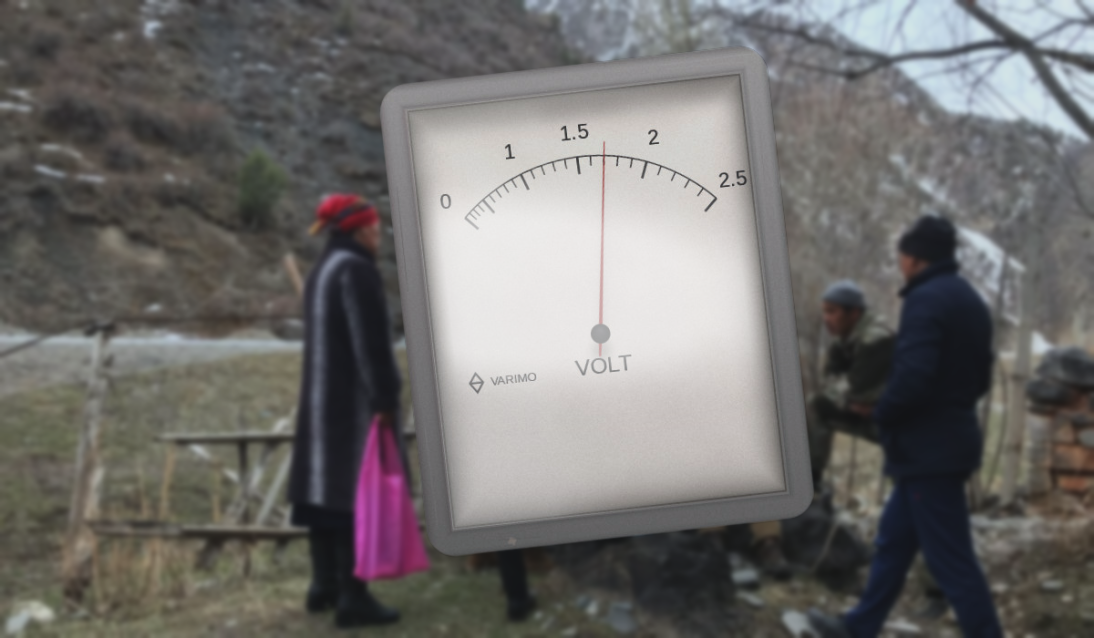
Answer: 1.7V
